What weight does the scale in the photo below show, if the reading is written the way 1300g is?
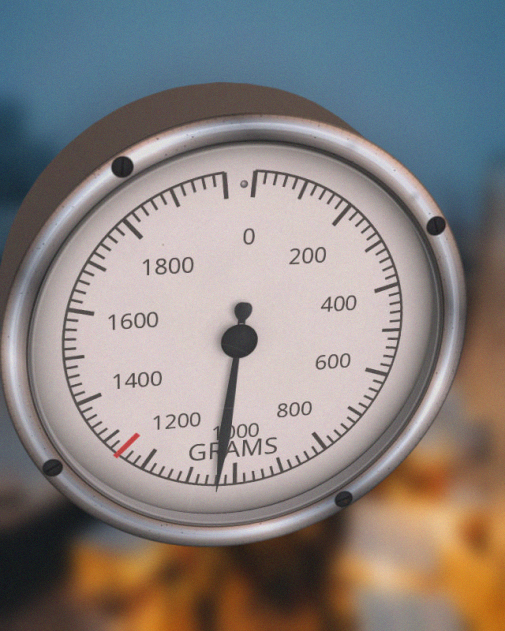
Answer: 1040g
